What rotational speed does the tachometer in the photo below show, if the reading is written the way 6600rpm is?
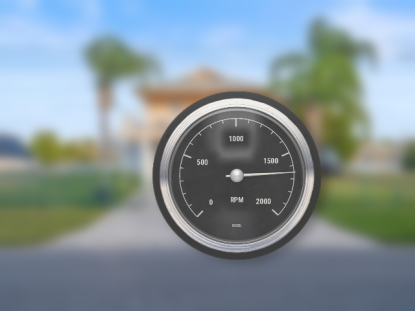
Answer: 1650rpm
